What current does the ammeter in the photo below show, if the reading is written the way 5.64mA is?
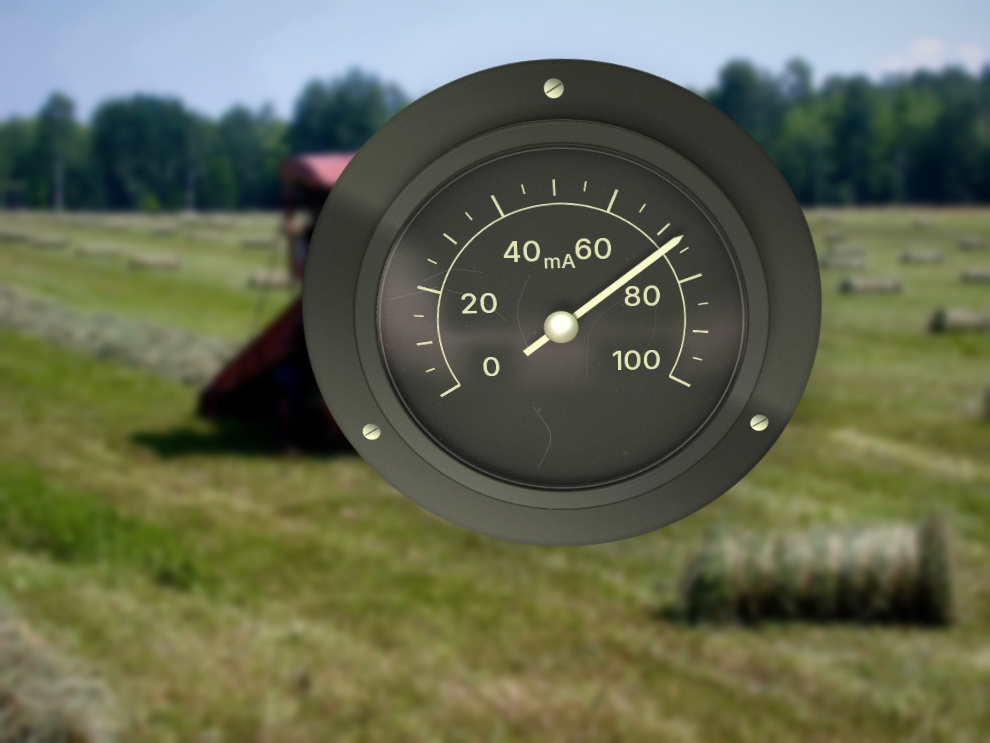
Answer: 72.5mA
